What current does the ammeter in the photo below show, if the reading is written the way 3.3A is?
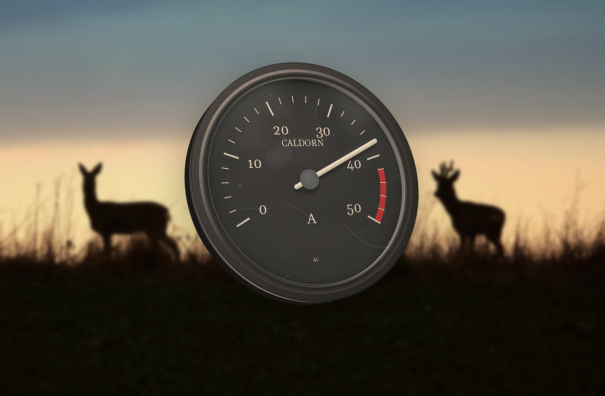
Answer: 38A
